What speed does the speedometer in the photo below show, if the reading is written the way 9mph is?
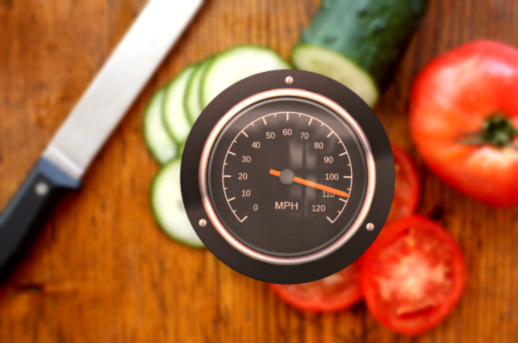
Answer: 107.5mph
